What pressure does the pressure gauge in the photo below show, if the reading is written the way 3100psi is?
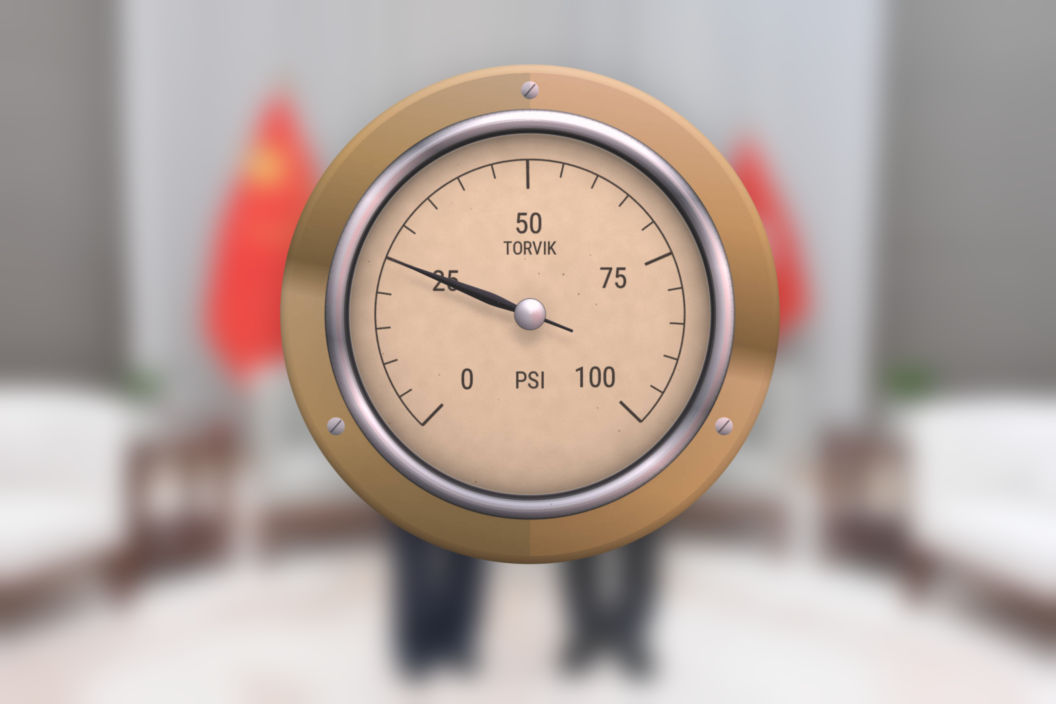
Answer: 25psi
